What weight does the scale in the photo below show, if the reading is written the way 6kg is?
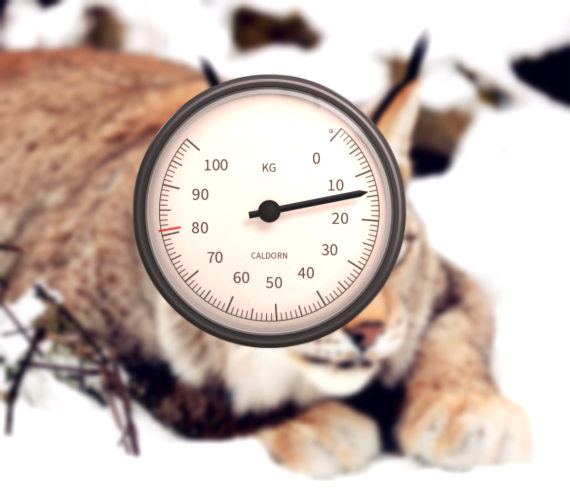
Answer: 14kg
